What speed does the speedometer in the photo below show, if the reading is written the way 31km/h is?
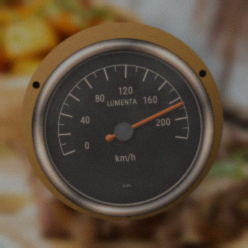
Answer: 185km/h
